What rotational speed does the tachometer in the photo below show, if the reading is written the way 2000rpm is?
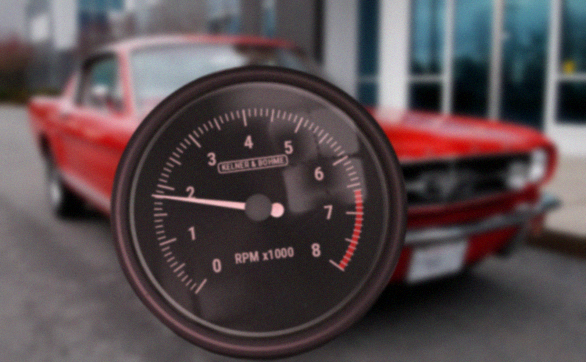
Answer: 1800rpm
